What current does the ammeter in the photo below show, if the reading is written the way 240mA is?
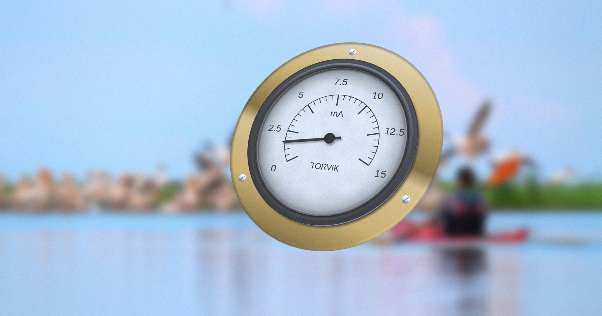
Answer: 1.5mA
